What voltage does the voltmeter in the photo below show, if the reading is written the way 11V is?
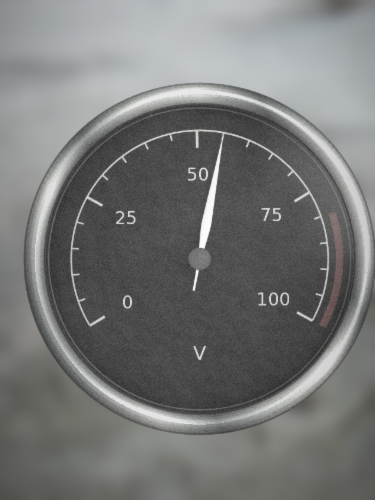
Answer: 55V
